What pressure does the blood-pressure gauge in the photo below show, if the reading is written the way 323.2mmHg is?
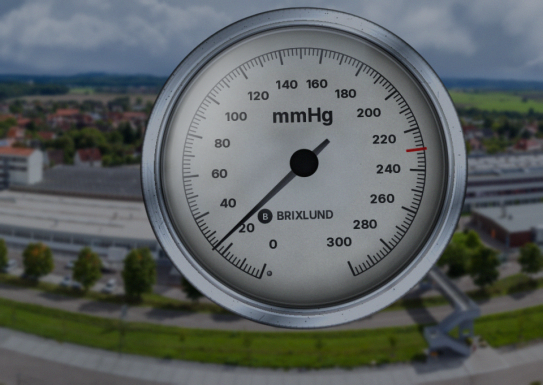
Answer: 24mmHg
